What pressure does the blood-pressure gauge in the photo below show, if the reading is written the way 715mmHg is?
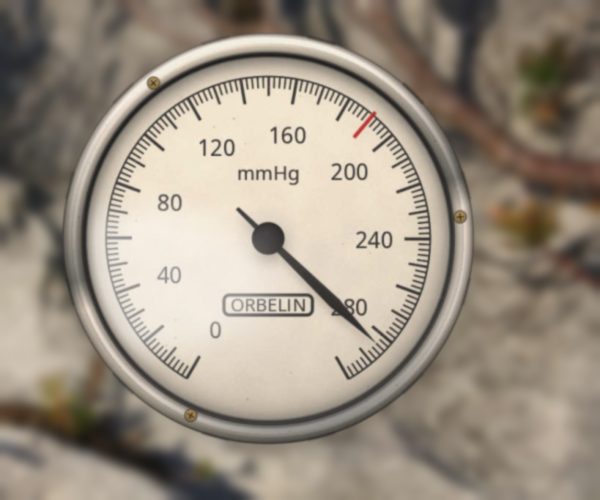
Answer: 284mmHg
